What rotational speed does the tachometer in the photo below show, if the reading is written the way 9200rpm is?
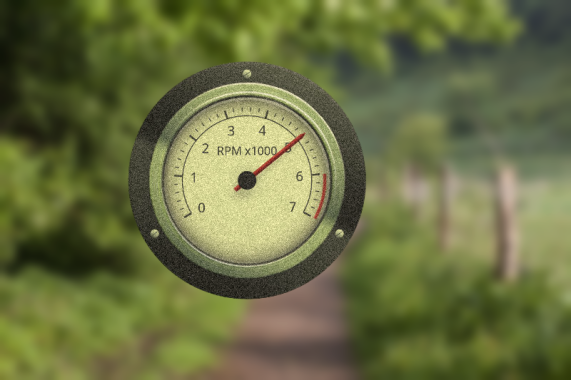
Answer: 5000rpm
